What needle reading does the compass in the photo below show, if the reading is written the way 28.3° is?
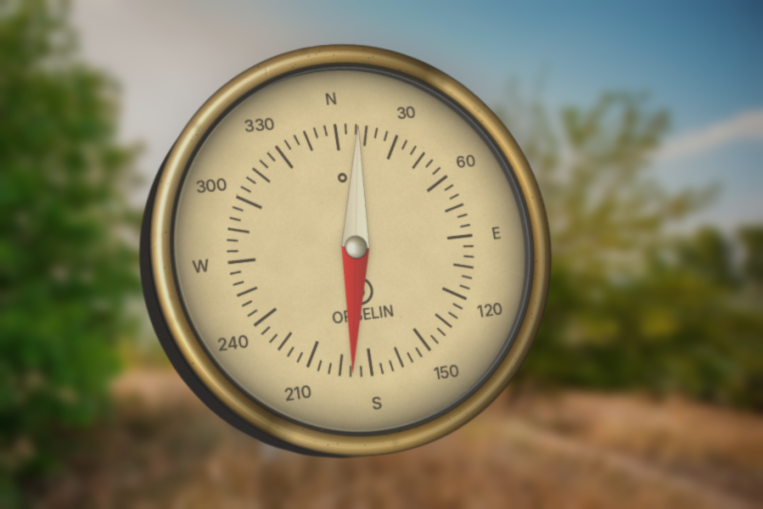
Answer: 190°
